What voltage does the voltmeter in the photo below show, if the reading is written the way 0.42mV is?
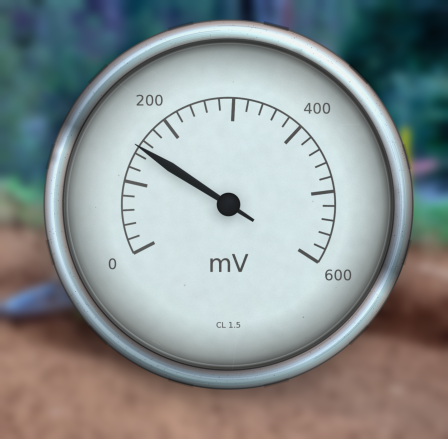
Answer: 150mV
